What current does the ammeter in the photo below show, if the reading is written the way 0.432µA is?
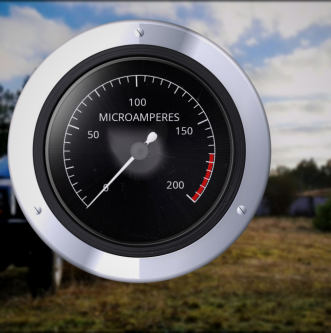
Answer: 0µA
